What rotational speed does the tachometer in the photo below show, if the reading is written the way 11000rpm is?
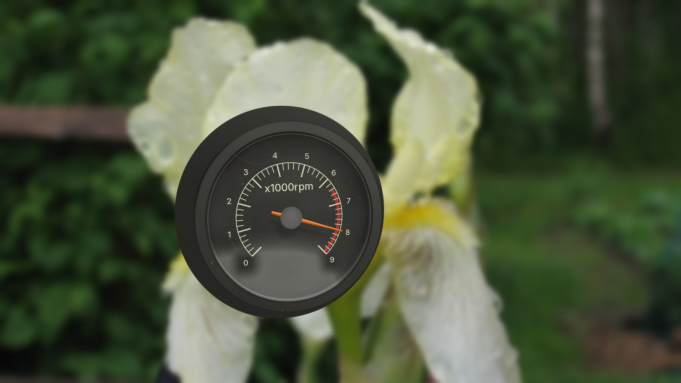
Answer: 8000rpm
